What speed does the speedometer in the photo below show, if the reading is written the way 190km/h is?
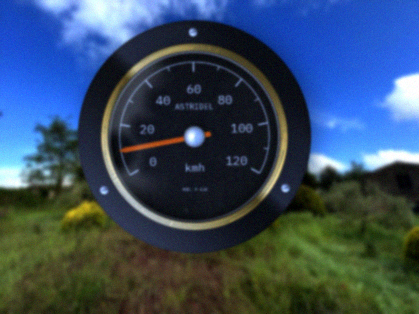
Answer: 10km/h
